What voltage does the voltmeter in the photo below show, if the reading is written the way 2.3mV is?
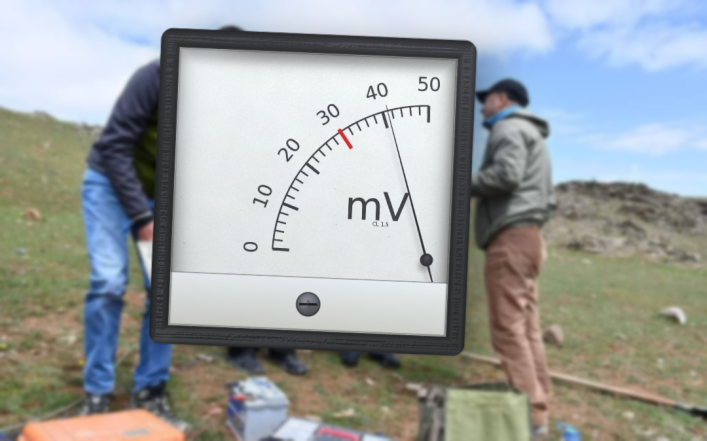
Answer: 41mV
